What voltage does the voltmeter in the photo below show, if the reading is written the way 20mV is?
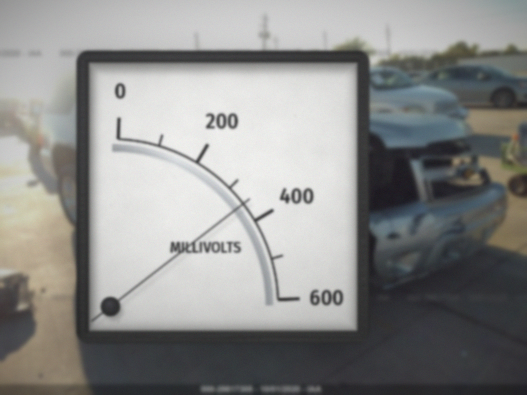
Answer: 350mV
